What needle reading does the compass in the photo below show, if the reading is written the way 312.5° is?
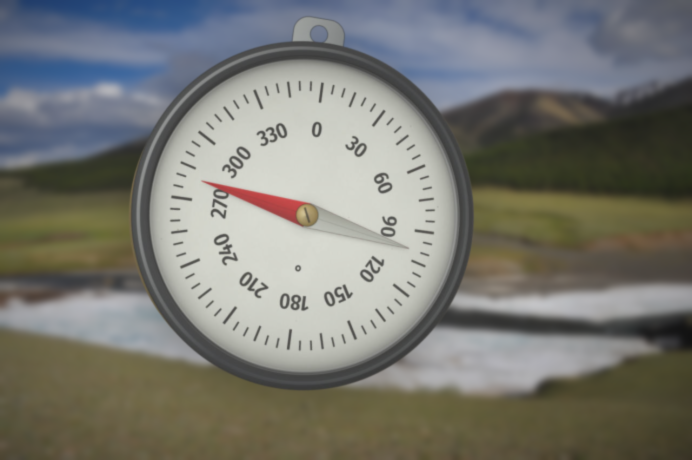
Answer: 280°
